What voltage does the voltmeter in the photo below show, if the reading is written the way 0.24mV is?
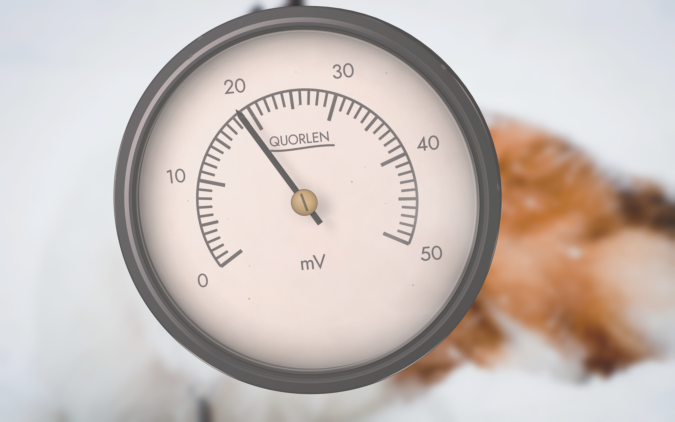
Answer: 19mV
